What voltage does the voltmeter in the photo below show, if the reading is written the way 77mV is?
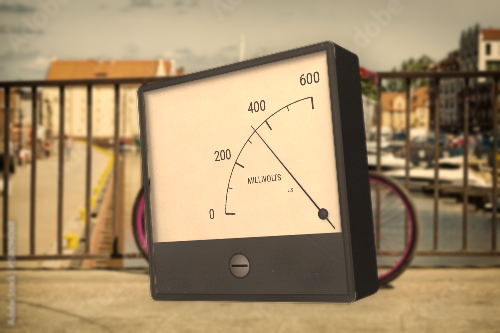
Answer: 350mV
